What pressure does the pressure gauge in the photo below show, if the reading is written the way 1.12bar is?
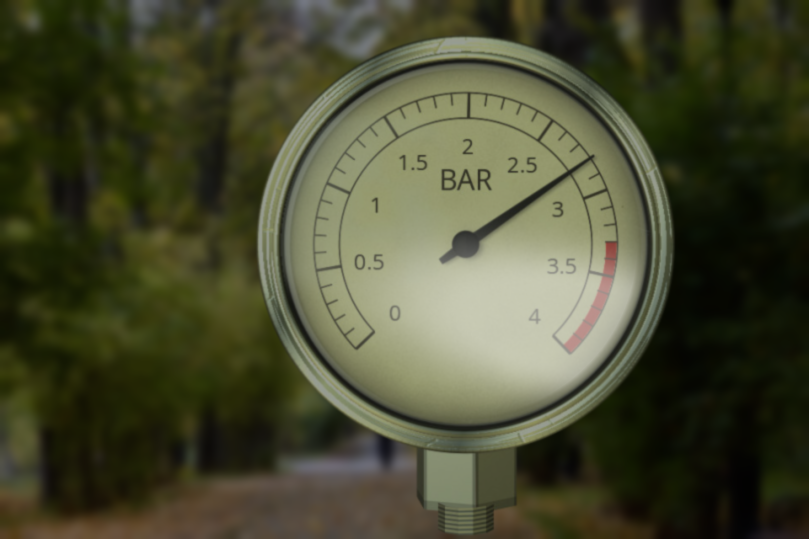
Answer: 2.8bar
